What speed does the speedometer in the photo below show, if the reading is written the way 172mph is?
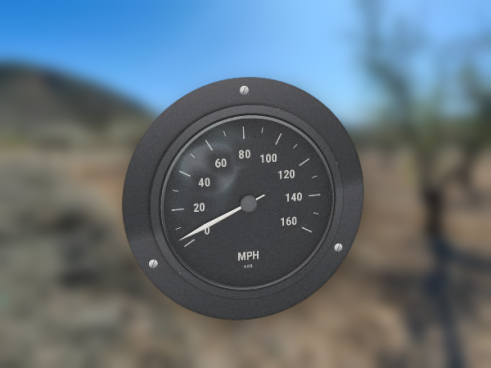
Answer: 5mph
